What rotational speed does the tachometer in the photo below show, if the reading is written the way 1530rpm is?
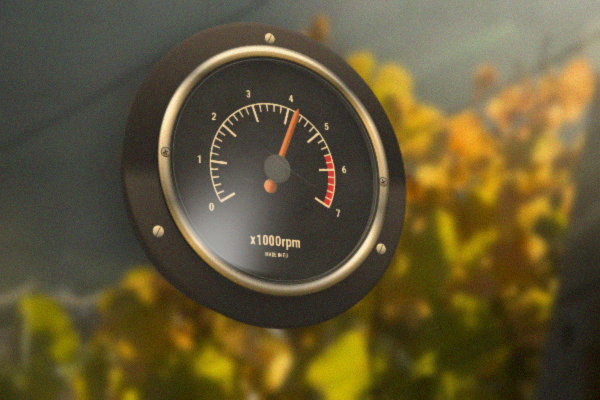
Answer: 4200rpm
